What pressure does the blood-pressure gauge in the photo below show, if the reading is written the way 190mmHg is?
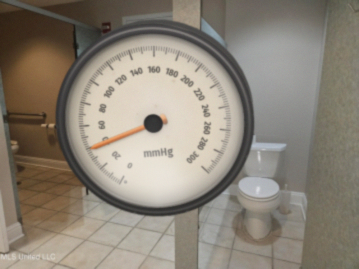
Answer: 40mmHg
